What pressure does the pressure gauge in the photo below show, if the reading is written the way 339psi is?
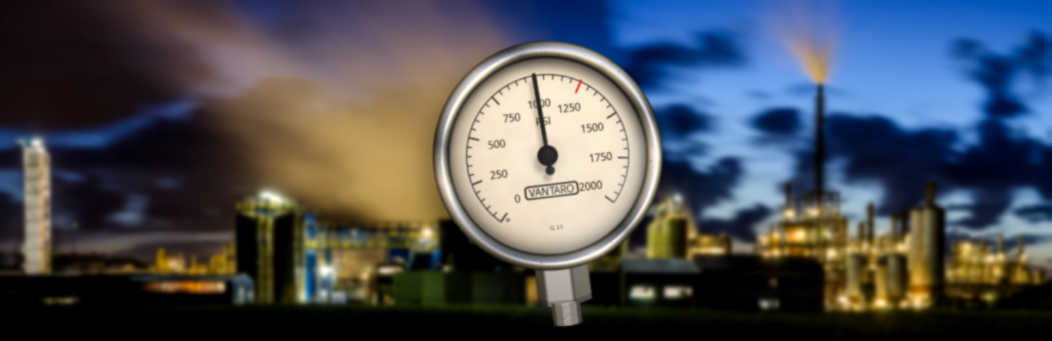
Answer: 1000psi
